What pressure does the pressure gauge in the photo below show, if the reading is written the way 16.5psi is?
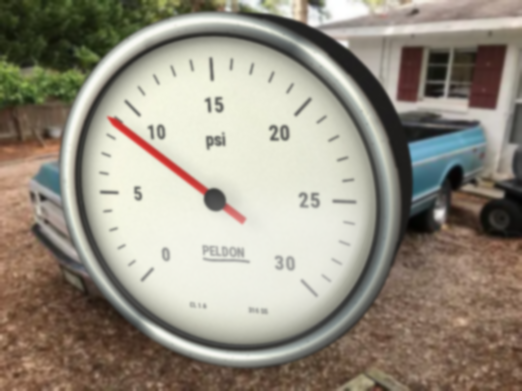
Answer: 9psi
